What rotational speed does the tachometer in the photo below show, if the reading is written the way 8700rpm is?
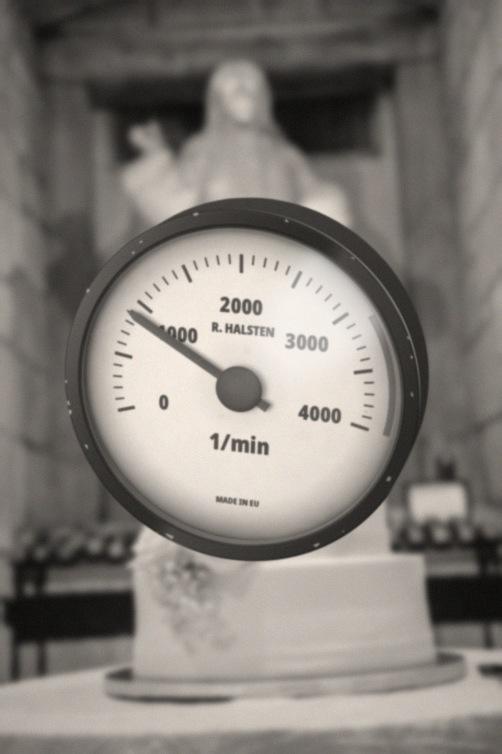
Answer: 900rpm
